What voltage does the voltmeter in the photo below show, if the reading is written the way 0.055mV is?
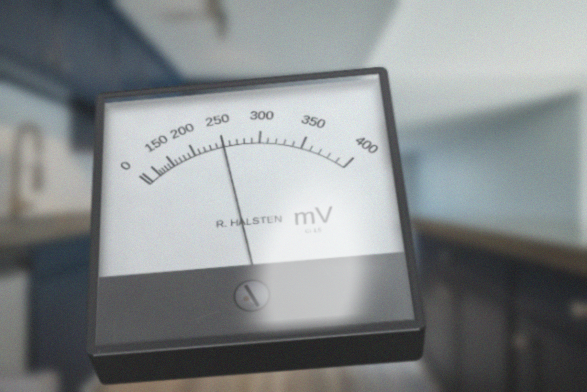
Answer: 250mV
